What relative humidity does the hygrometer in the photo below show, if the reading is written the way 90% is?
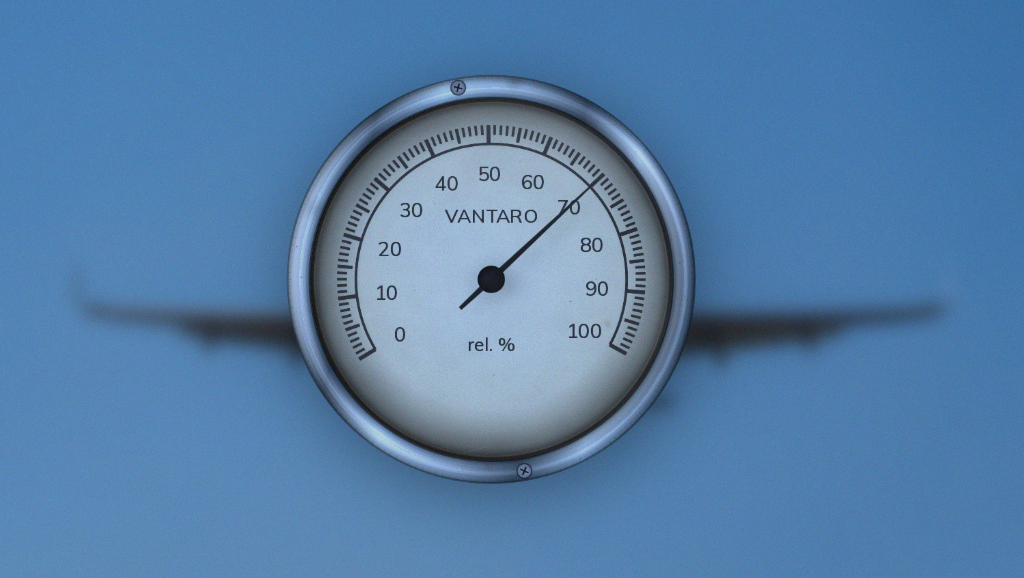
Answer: 70%
